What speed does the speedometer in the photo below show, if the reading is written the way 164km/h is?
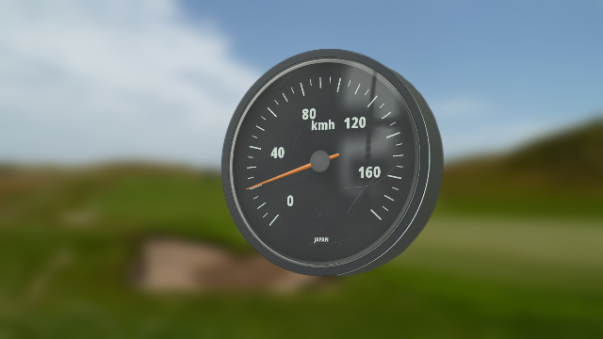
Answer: 20km/h
